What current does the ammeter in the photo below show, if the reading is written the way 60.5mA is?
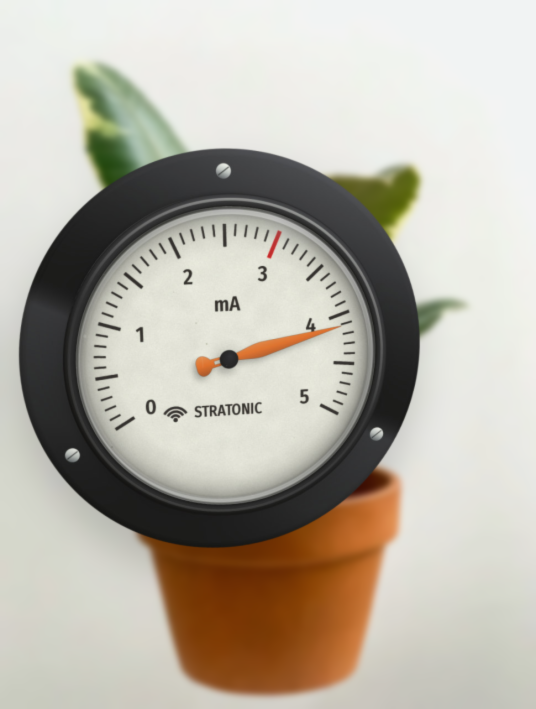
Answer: 4.1mA
